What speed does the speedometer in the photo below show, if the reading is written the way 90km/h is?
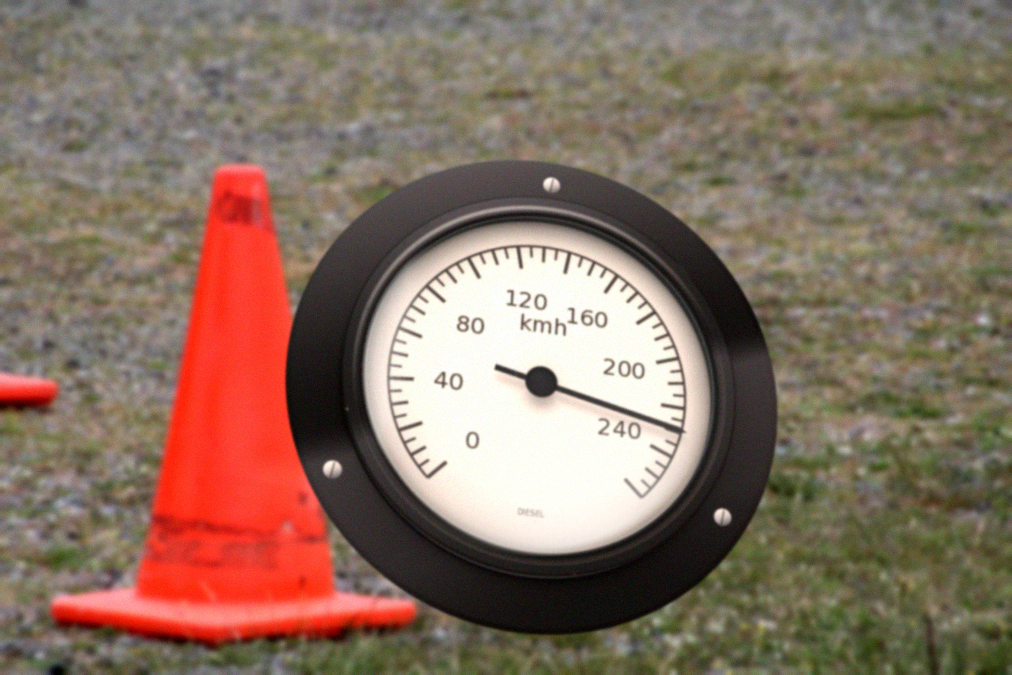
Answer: 230km/h
